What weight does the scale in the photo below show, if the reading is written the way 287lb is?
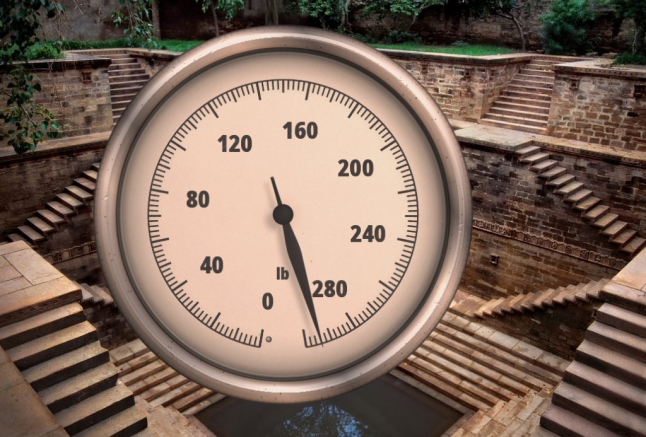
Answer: 294lb
